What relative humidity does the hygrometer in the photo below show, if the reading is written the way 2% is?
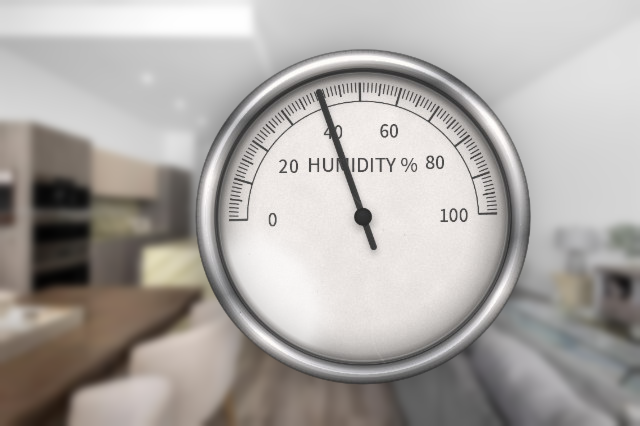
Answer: 40%
